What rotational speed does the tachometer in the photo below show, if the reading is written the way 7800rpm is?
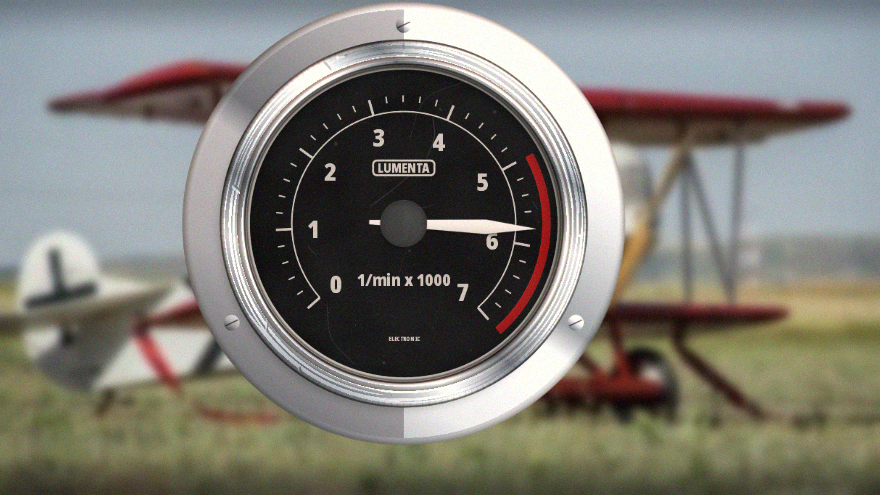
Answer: 5800rpm
